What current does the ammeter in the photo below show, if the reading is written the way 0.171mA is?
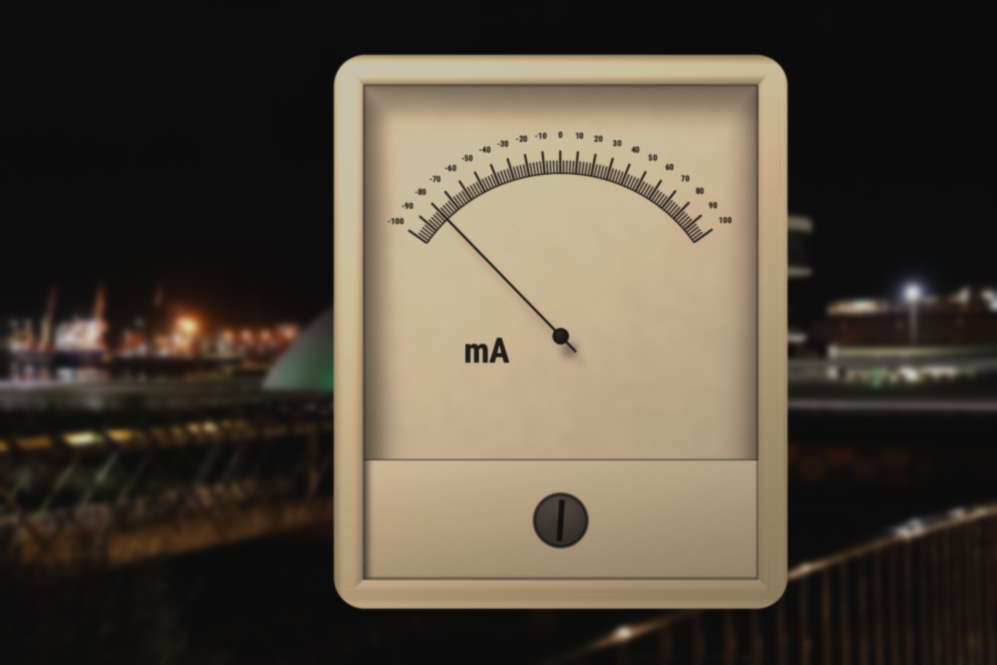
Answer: -80mA
